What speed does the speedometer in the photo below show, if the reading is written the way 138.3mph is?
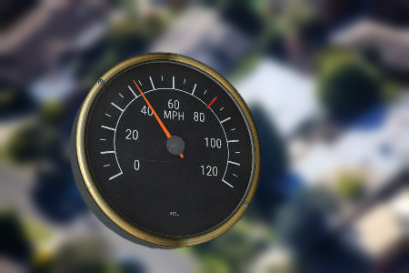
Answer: 42.5mph
